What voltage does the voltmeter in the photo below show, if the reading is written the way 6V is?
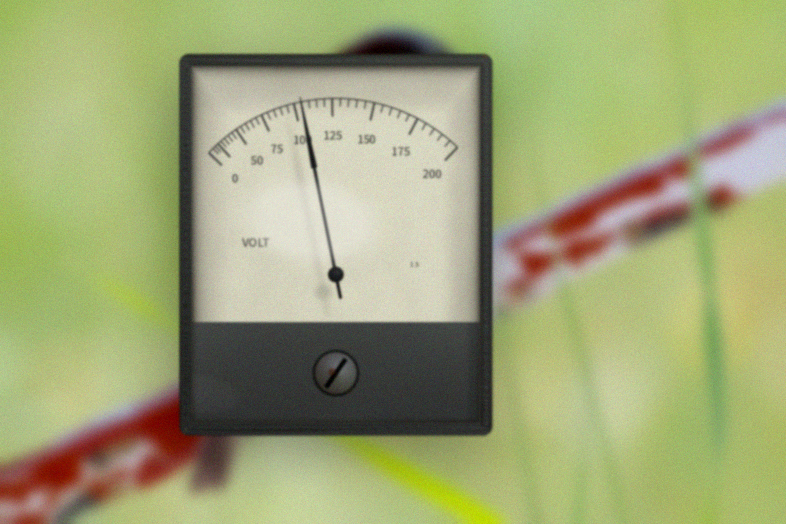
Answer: 105V
